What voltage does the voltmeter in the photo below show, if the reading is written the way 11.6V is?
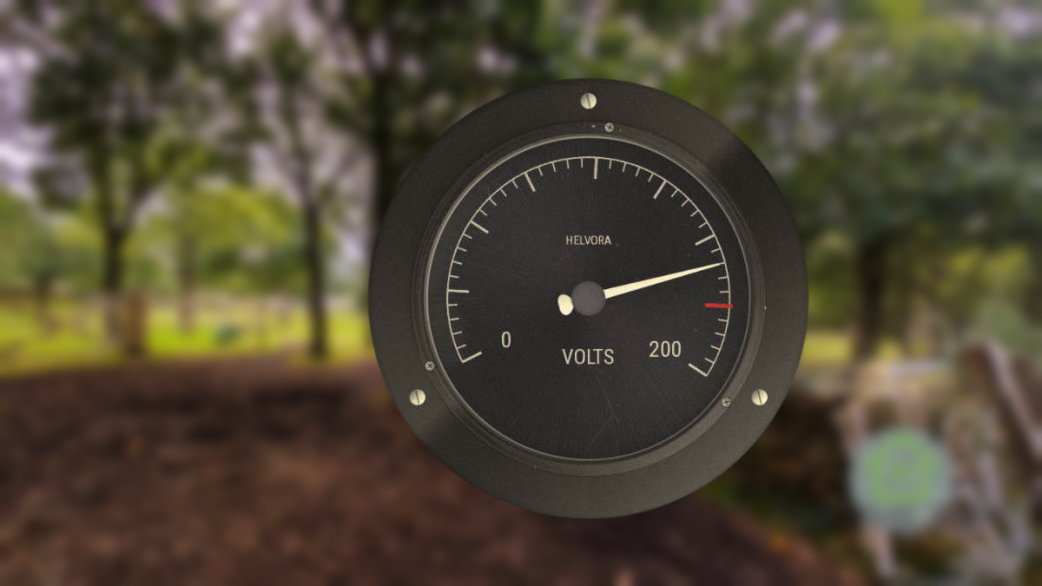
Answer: 160V
